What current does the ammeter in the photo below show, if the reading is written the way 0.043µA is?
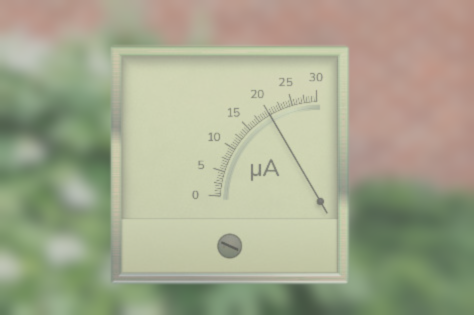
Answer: 20µA
